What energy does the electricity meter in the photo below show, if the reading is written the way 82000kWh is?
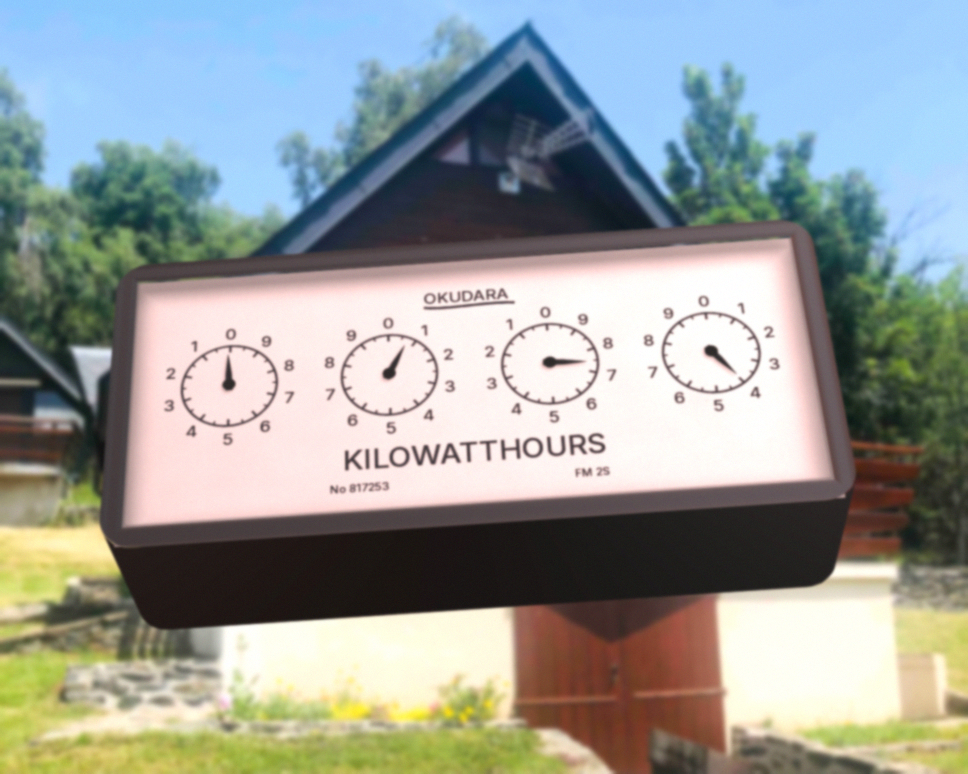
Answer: 74kWh
